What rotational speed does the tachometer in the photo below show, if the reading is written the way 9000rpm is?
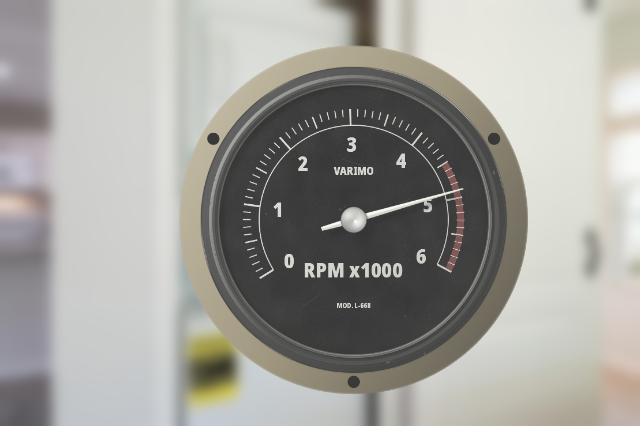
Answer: 4900rpm
